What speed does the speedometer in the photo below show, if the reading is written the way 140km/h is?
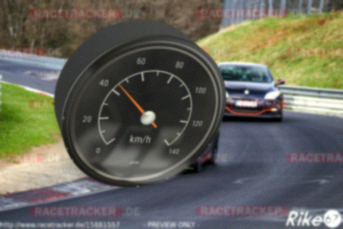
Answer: 45km/h
